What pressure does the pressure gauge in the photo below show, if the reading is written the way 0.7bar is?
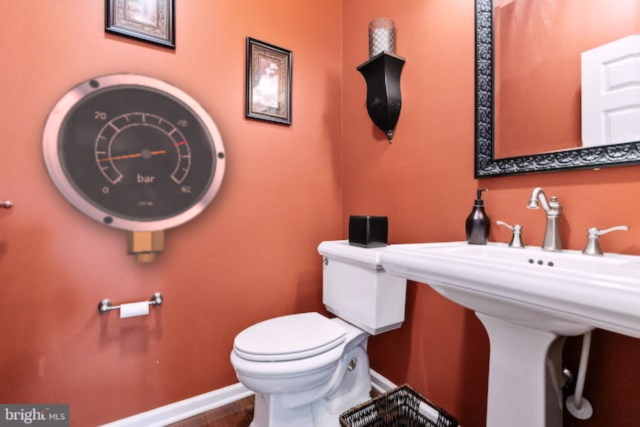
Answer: 7.5bar
